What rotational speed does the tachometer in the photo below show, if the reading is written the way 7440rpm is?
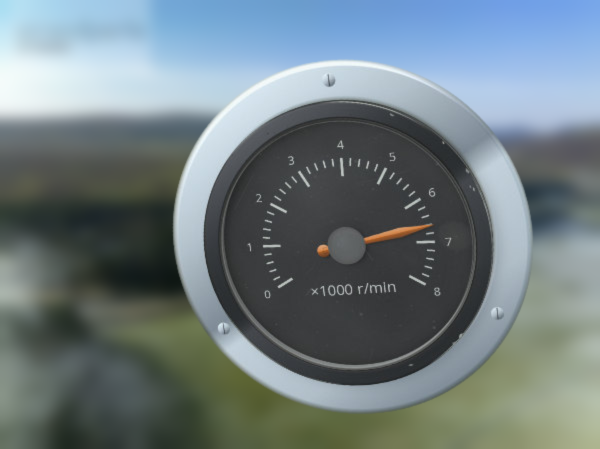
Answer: 6600rpm
